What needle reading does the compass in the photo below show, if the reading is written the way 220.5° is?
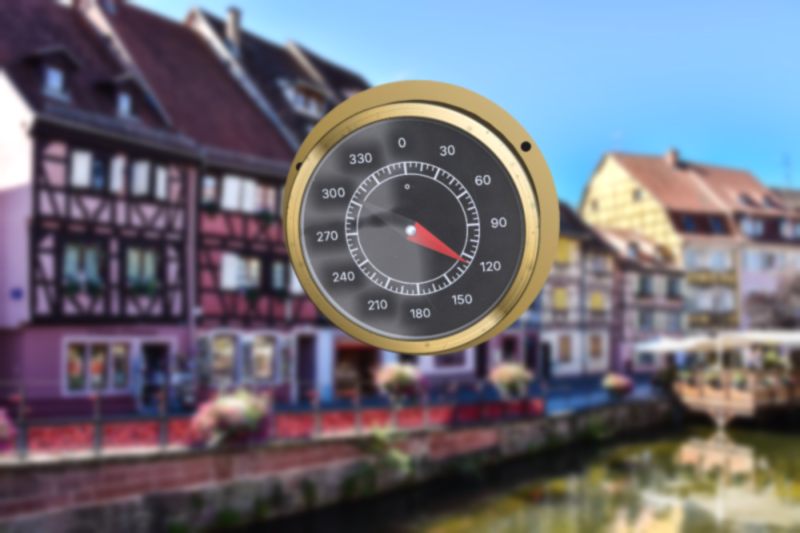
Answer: 125°
